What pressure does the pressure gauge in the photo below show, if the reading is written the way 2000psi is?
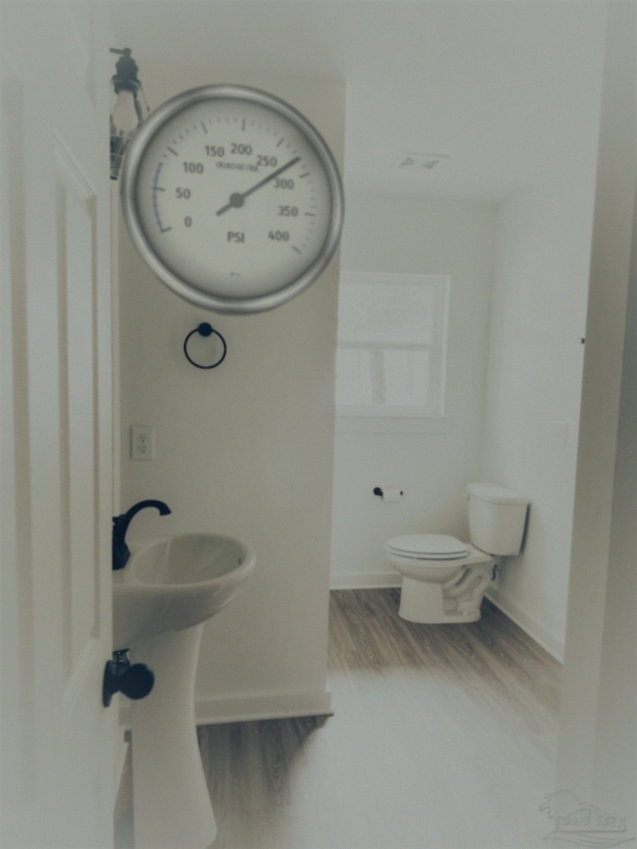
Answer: 280psi
